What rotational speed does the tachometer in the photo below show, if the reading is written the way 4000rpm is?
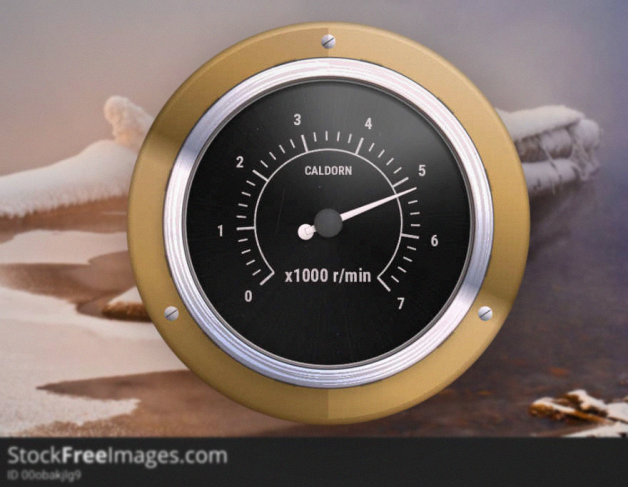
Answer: 5200rpm
